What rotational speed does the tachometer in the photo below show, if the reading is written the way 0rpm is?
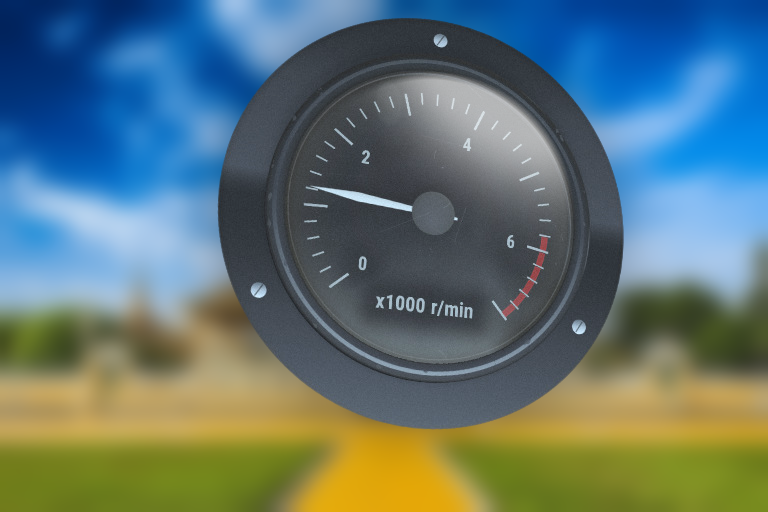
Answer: 1200rpm
